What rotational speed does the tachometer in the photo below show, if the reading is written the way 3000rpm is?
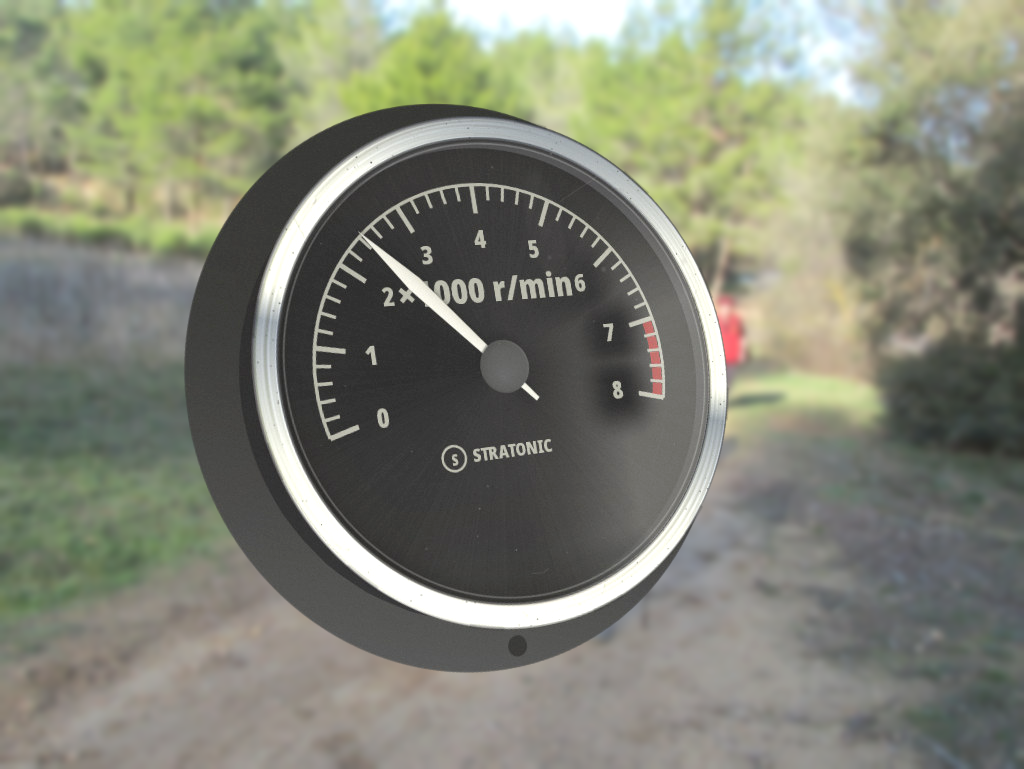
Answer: 2400rpm
